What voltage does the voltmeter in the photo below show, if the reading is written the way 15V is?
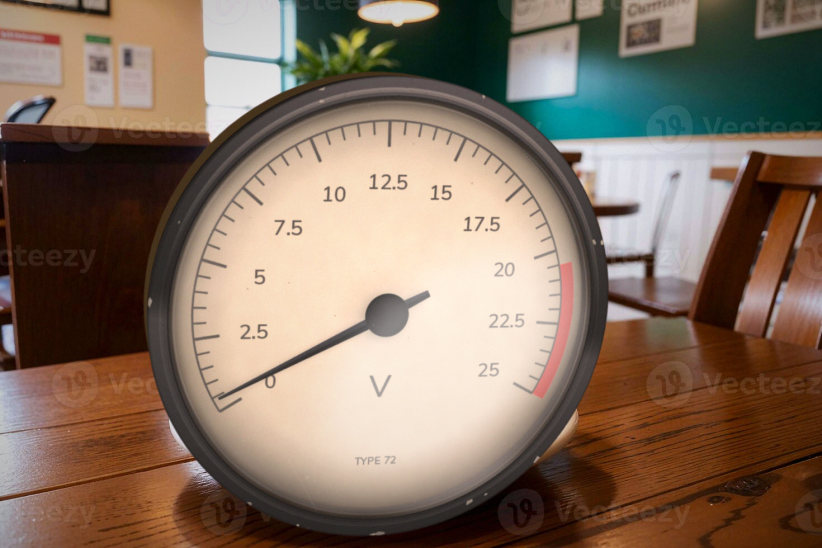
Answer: 0.5V
